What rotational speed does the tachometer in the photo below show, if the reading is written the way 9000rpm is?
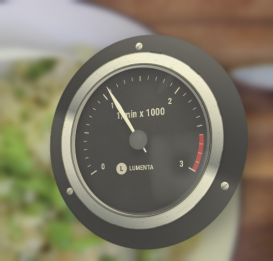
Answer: 1100rpm
